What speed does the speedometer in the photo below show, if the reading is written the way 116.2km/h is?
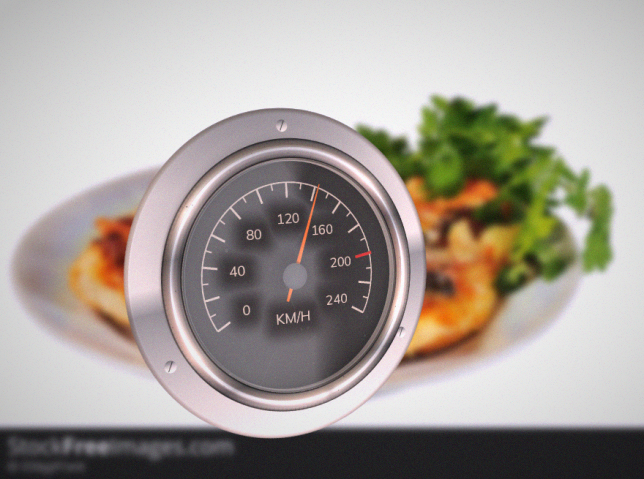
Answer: 140km/h
